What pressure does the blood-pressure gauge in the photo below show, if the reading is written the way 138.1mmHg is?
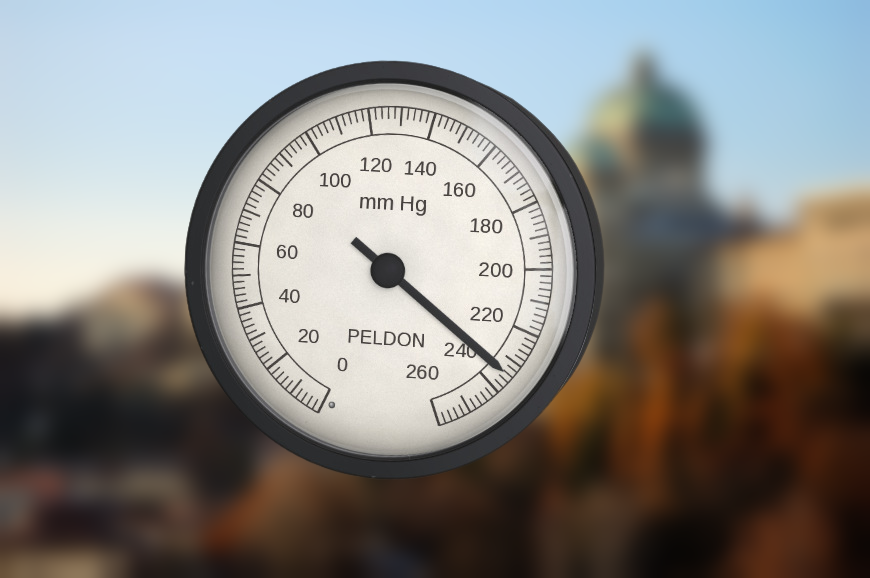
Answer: 234mmHg
